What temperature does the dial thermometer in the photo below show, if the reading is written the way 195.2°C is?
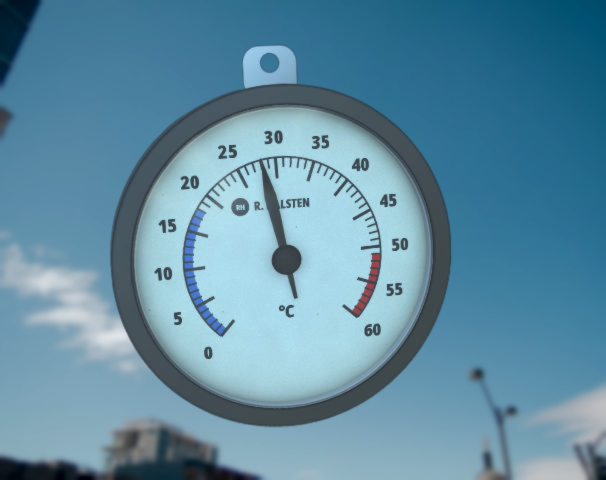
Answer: 28°C
